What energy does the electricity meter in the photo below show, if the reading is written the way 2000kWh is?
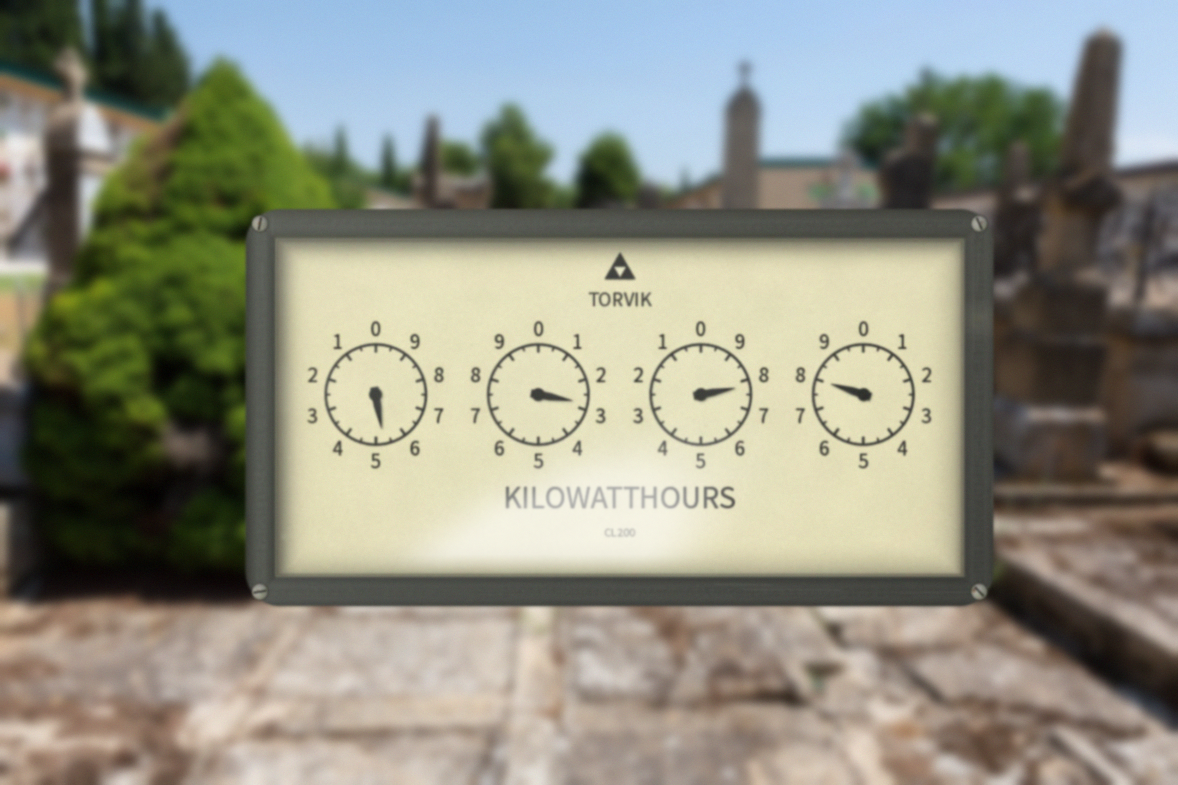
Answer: 5278kWh
